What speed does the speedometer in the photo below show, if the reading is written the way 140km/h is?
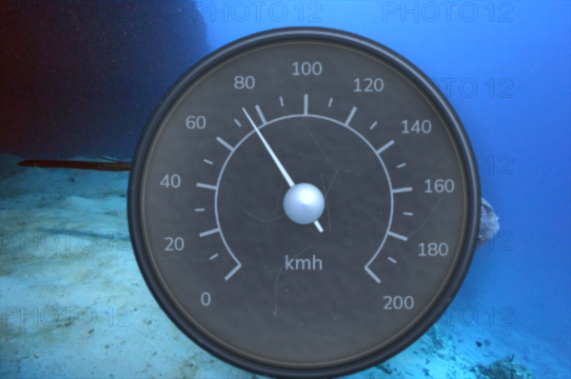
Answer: 75km/h
